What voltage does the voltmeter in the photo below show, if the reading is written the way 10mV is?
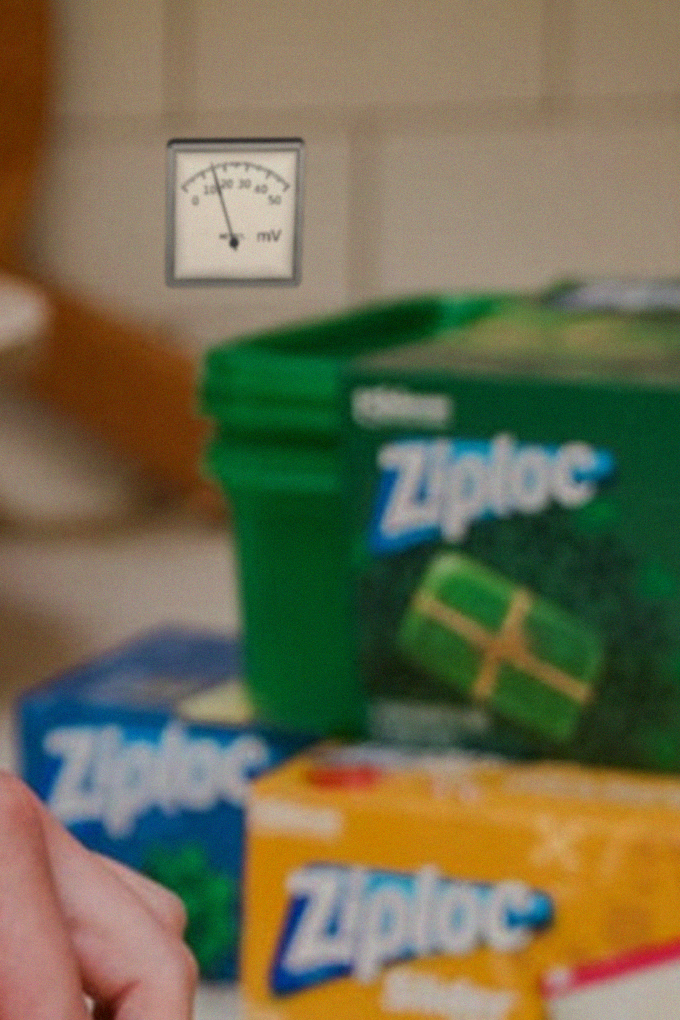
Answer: 15mV
